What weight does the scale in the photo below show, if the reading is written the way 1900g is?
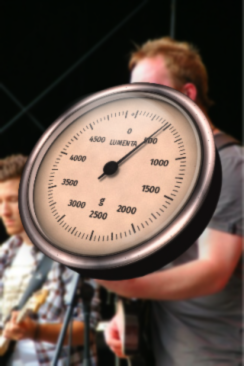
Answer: 500g
